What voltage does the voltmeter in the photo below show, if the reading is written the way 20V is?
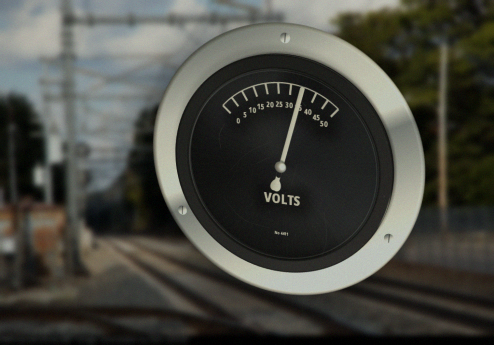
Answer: 35V
